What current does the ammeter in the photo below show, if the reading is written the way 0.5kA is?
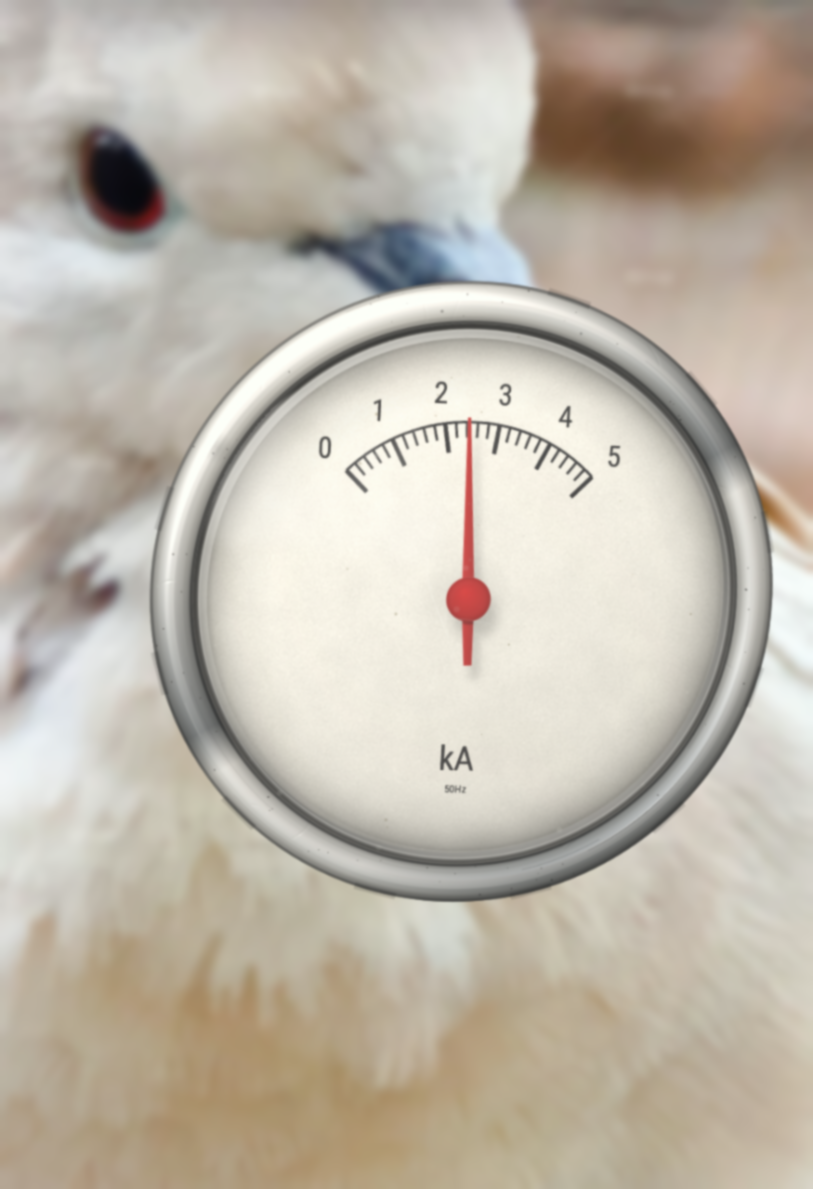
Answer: 2.4kA
